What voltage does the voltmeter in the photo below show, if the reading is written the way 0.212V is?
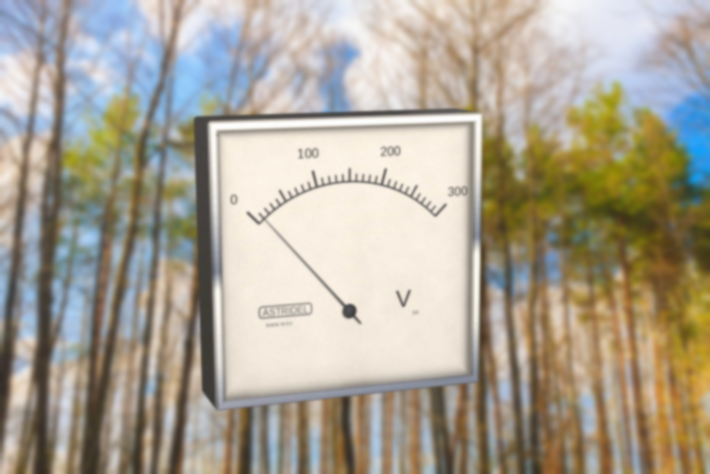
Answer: 10V
